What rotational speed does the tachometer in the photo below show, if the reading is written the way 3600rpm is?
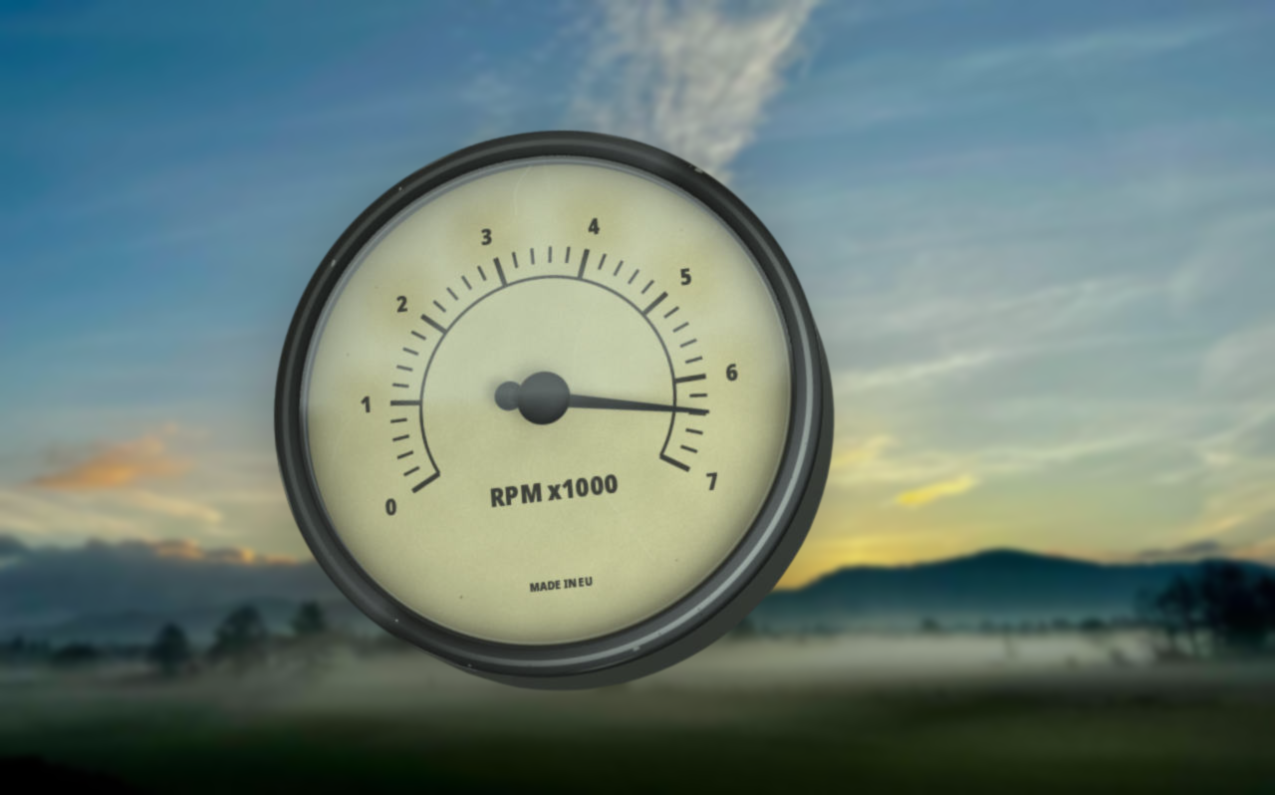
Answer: 6400rpm
